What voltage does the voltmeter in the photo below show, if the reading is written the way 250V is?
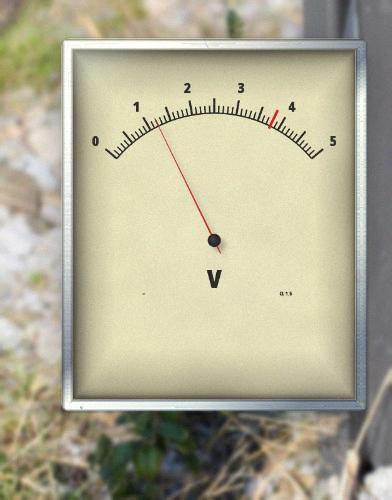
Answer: 1.2V
